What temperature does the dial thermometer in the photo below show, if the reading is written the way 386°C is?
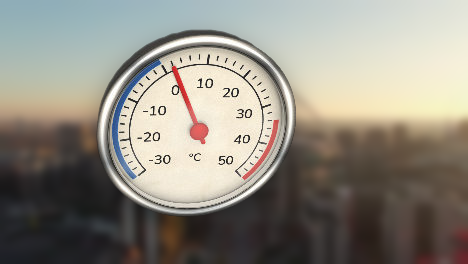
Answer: 2°C
